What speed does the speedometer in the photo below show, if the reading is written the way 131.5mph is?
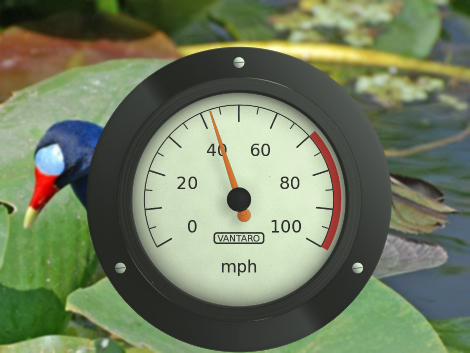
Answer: 42.5mph
